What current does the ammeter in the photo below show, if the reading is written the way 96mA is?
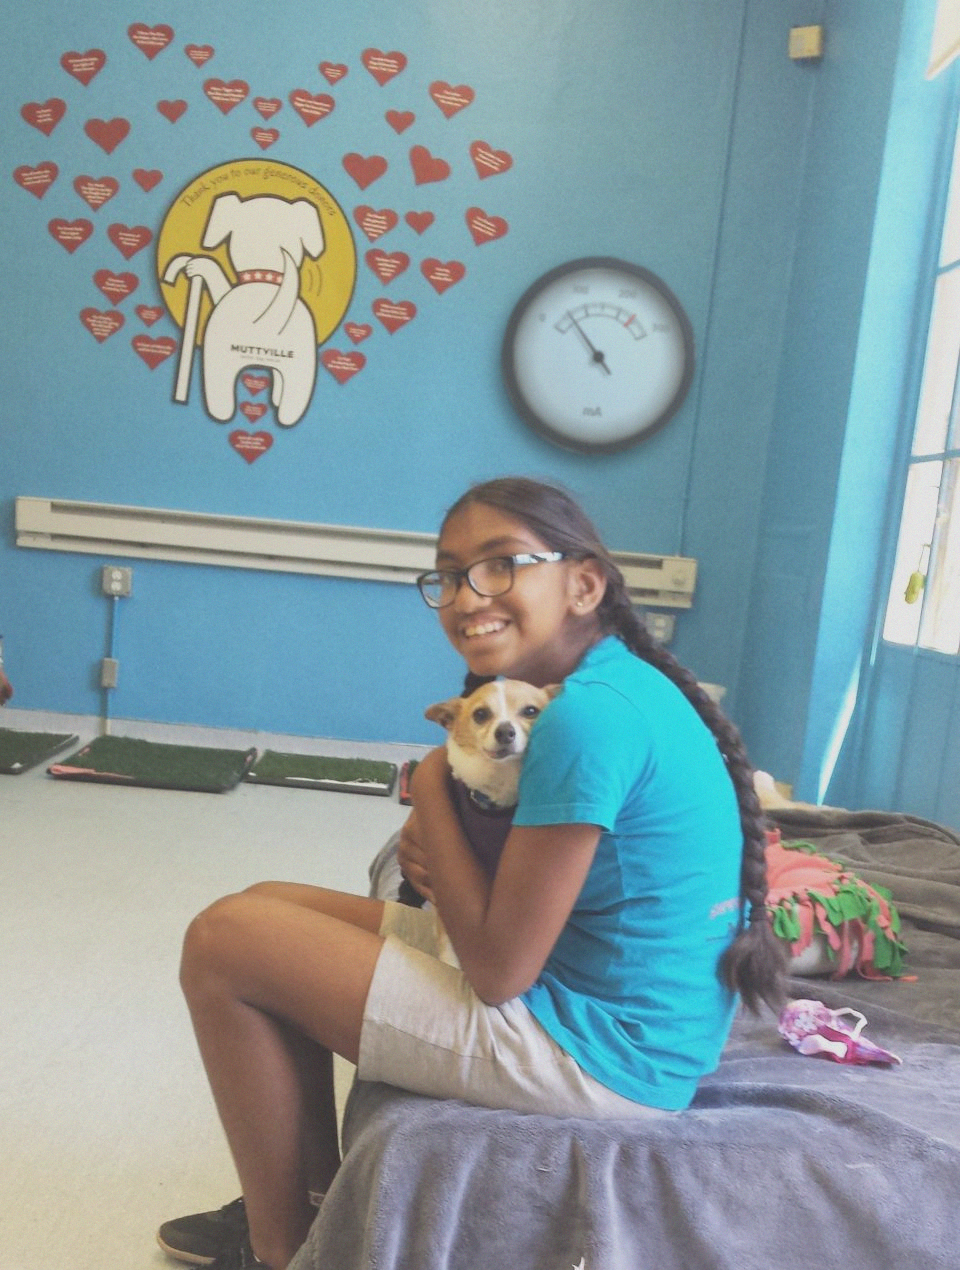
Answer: 50mA
